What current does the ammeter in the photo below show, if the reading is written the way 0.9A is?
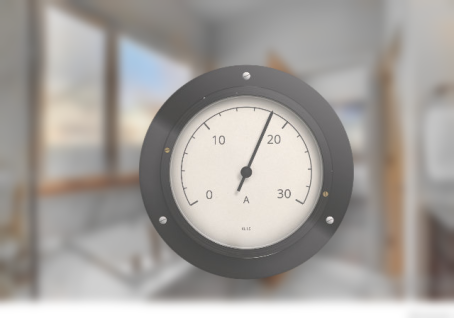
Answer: 18A
